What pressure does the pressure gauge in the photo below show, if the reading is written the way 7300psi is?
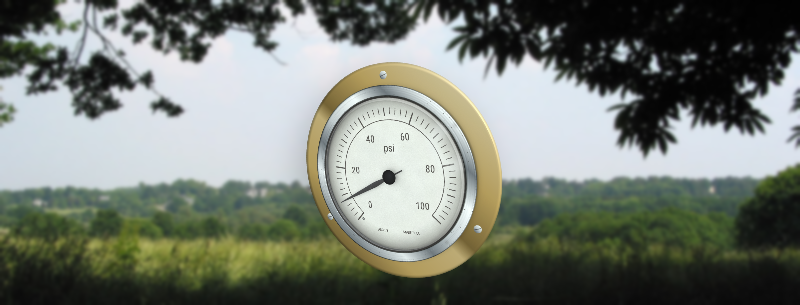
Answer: 8psi
